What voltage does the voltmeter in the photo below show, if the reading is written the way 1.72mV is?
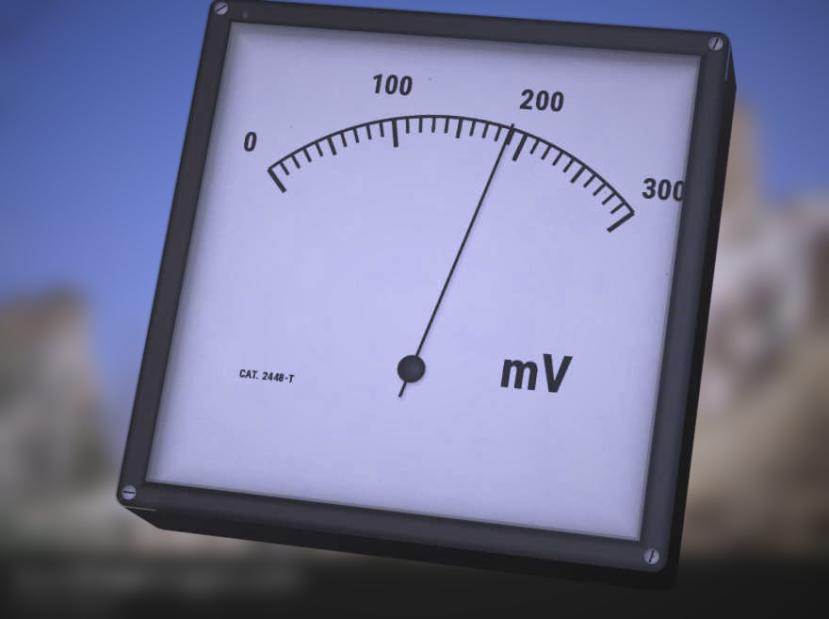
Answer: 190mV
